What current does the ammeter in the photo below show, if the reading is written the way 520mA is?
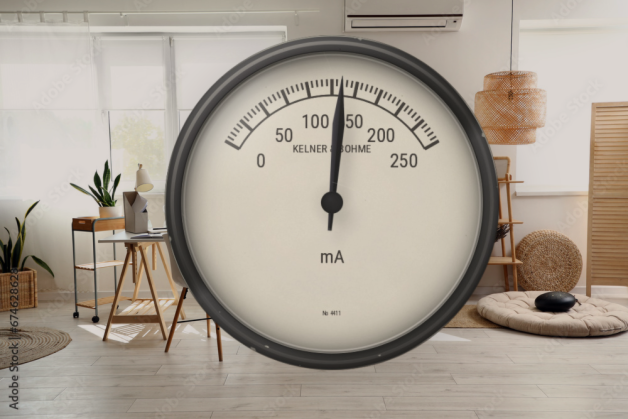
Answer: 135mA
